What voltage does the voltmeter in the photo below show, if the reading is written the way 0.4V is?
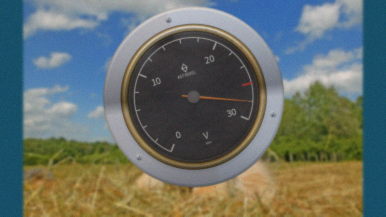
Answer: 28V
